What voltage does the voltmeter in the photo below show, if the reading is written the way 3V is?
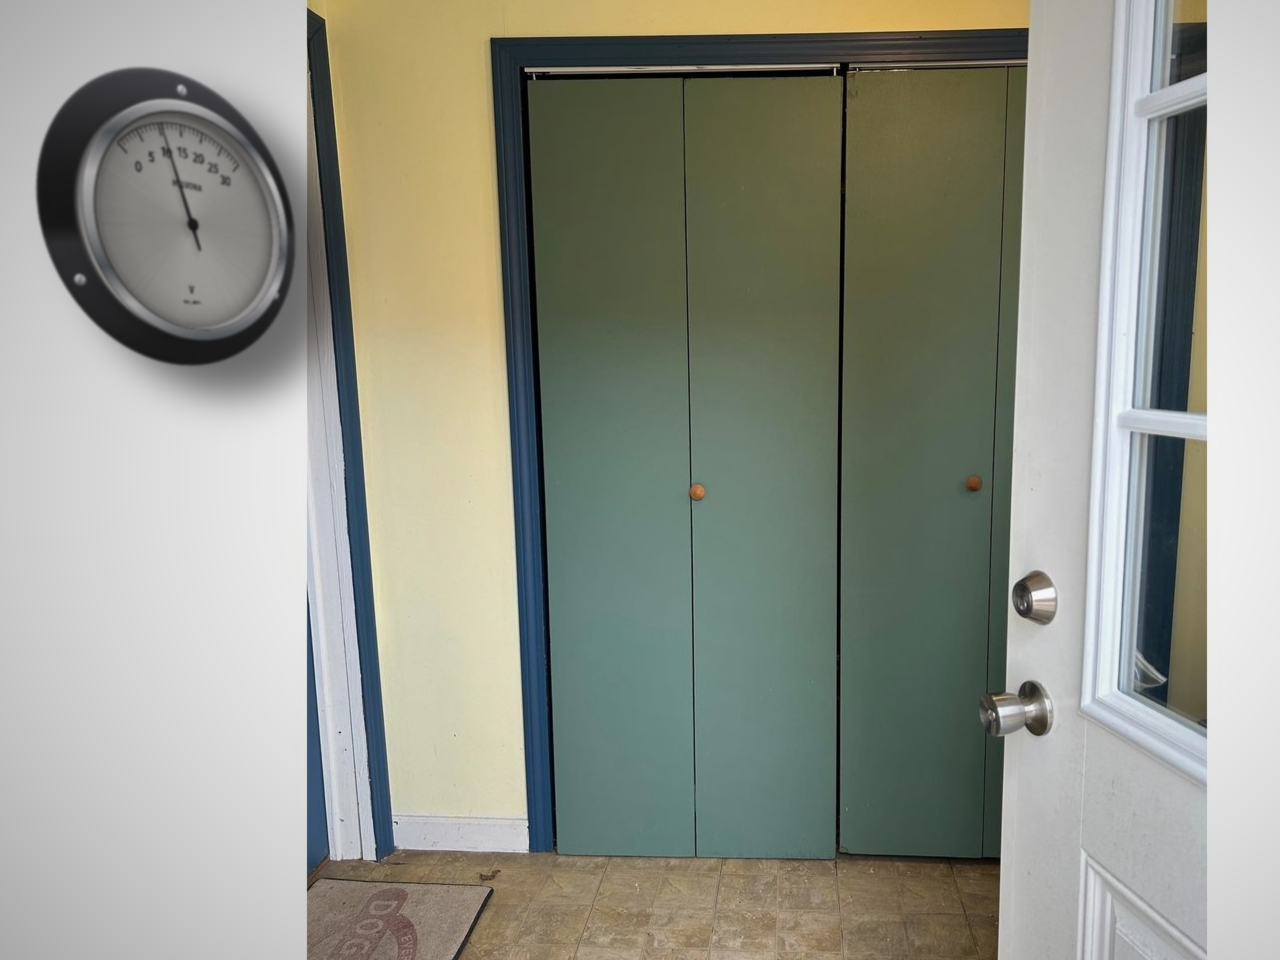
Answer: 10V
